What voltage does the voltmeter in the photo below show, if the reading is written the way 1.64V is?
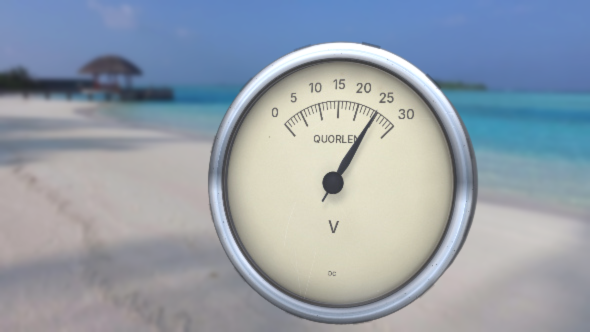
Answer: 25V
